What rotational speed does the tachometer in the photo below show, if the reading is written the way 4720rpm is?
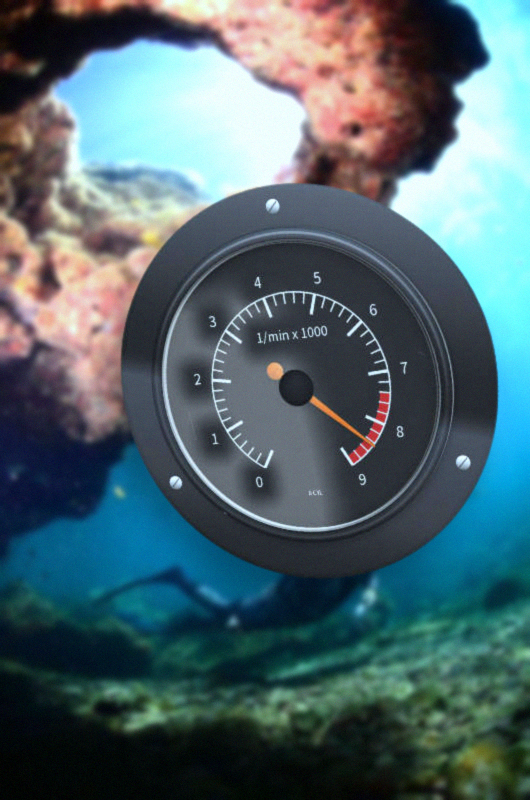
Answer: 8400rpm
